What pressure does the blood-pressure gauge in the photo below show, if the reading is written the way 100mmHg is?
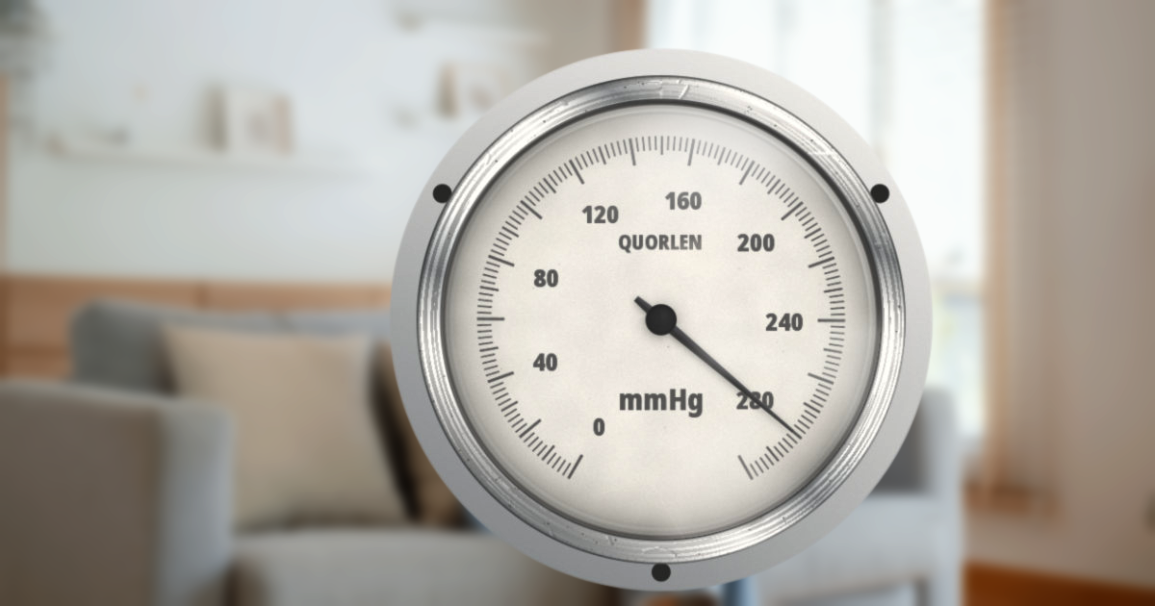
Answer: 280mmHg
